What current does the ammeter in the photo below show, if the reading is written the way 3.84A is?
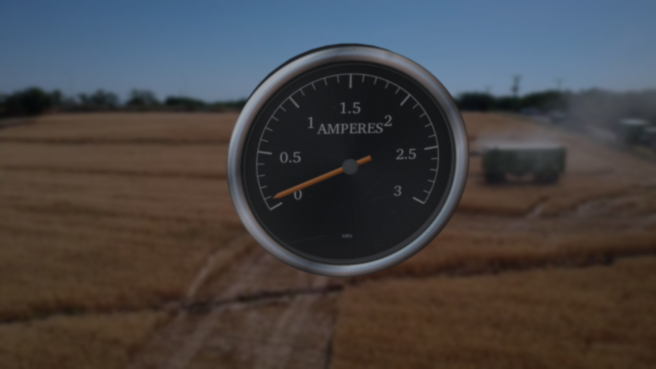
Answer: 0.1A
